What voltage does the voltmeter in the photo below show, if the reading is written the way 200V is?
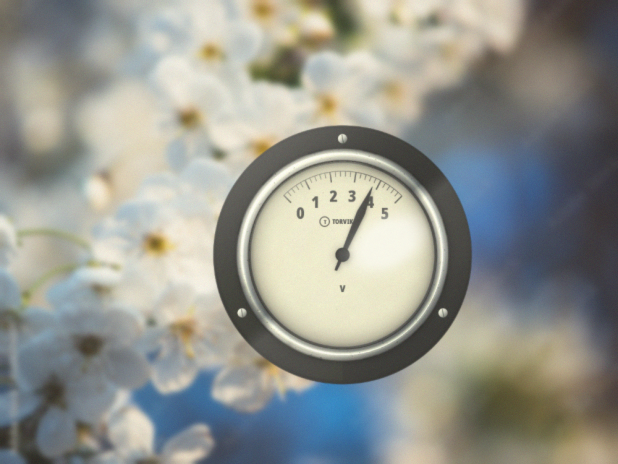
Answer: 3.8V
